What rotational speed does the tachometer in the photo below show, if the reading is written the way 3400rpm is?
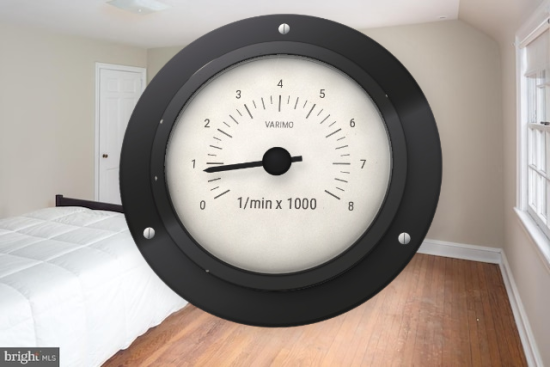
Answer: 750rpm
